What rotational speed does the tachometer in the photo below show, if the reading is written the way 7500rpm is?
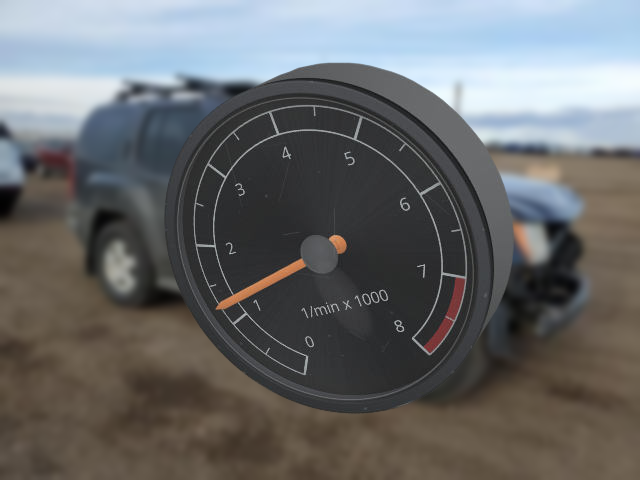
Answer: 1250rpm
